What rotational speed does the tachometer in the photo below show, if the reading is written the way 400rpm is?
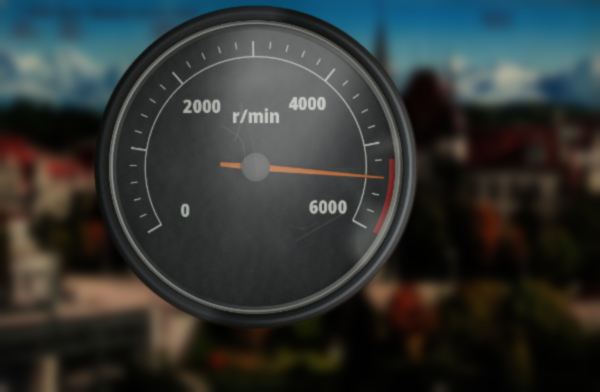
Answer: 5400rpm
